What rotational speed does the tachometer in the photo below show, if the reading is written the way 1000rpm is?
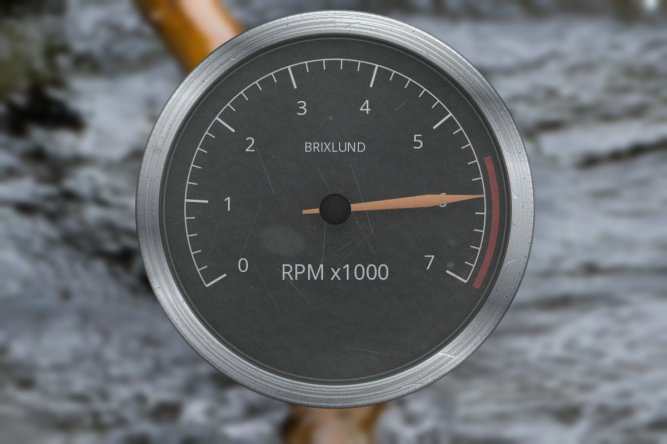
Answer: 6000rpm
